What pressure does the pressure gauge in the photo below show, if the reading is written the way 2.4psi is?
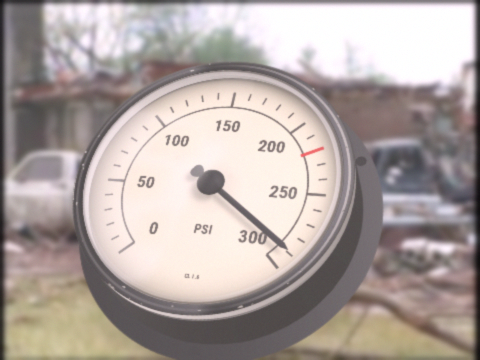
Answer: 290psi
